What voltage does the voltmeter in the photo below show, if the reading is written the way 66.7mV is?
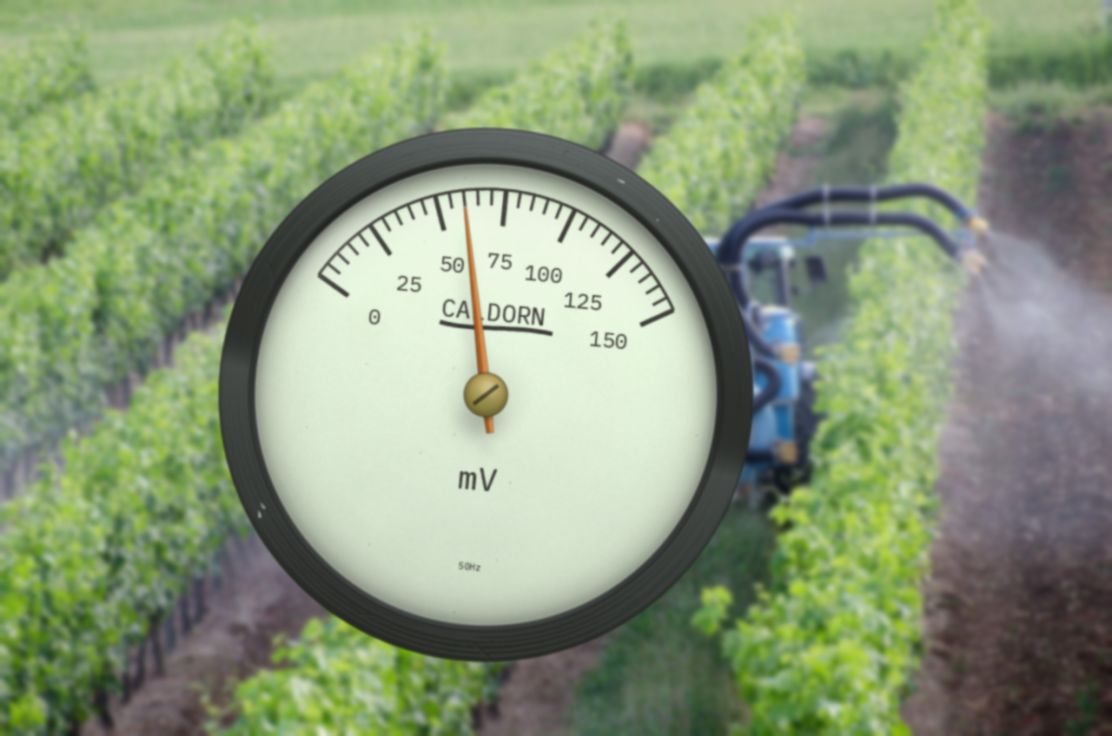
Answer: 60mV
